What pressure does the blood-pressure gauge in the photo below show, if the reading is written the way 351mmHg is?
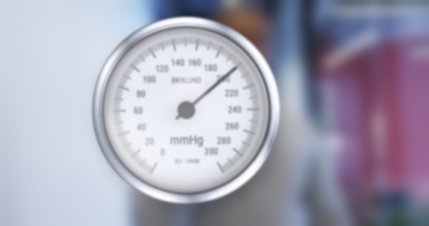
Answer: 200mmHg
